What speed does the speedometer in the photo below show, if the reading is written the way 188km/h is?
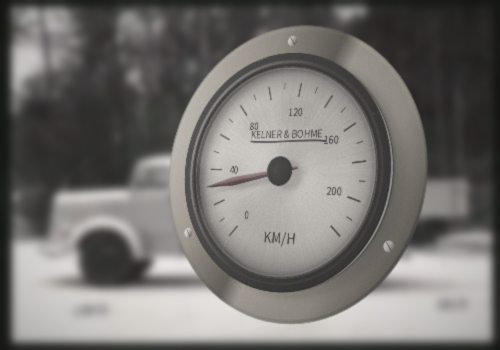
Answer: 30km/h
